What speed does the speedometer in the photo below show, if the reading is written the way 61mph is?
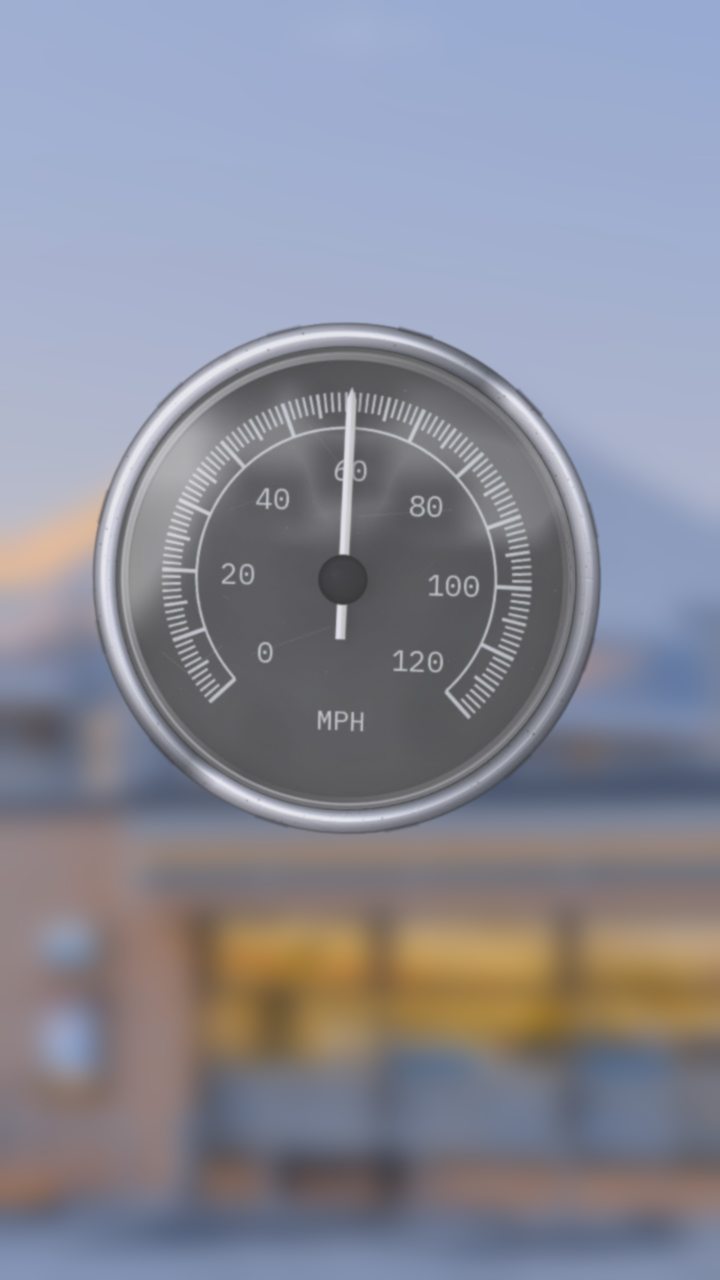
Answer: 60mph
